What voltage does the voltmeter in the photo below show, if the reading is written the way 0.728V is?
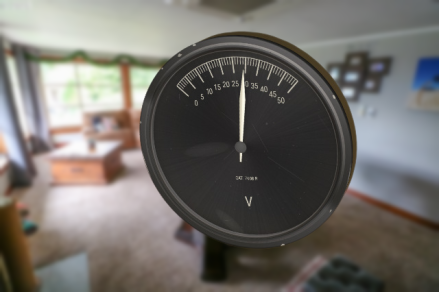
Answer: 30V
